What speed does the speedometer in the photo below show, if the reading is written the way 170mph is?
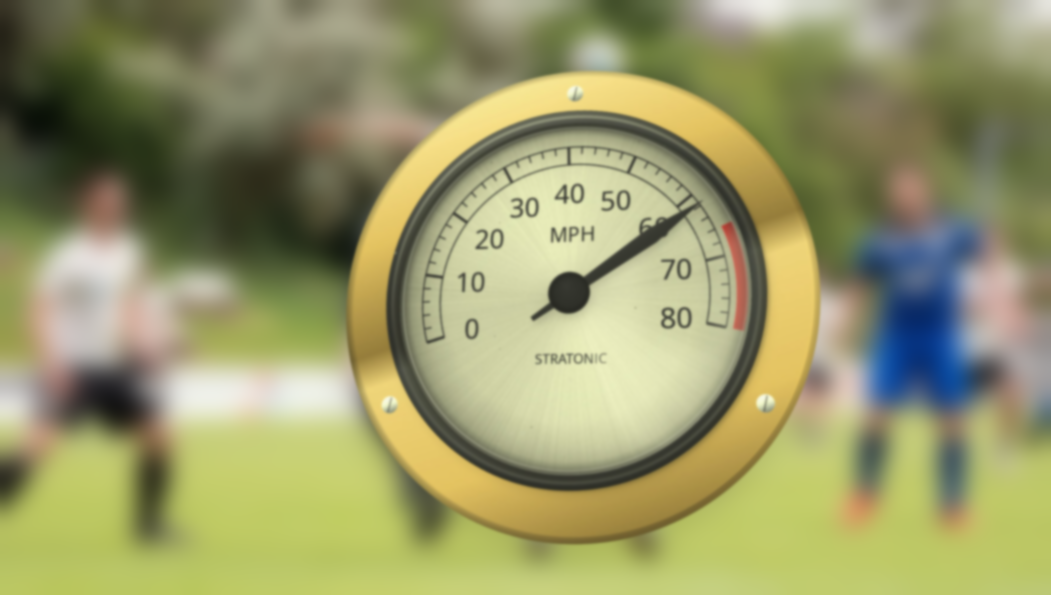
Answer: 62mph
